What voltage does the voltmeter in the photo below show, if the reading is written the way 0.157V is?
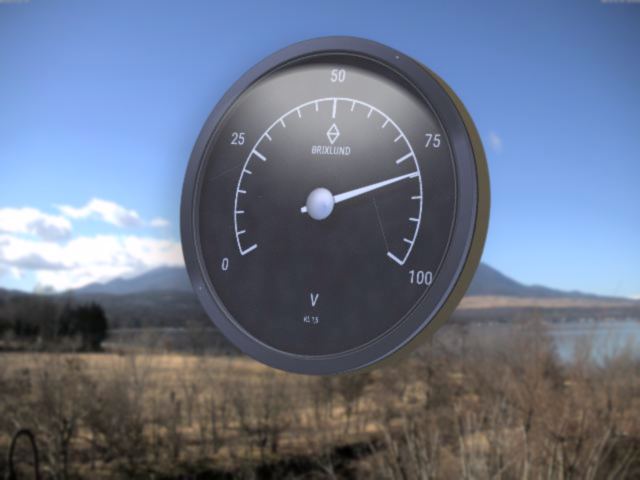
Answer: 80V
